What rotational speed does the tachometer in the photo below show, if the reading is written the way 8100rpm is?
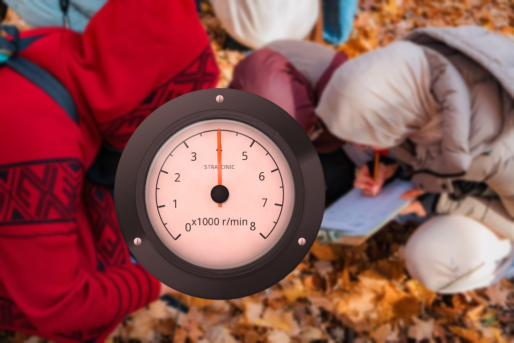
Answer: 4000rpm
